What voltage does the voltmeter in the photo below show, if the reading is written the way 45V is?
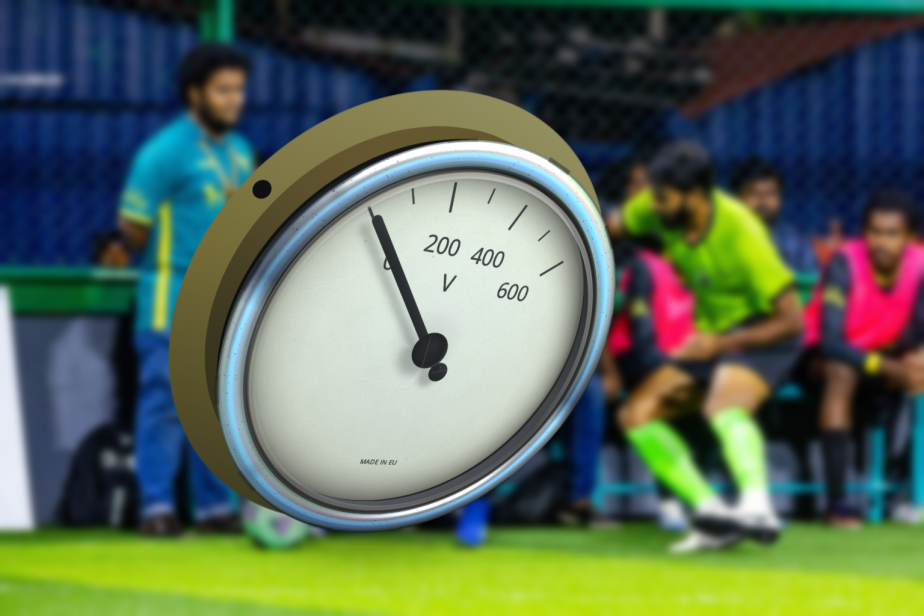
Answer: 0V
